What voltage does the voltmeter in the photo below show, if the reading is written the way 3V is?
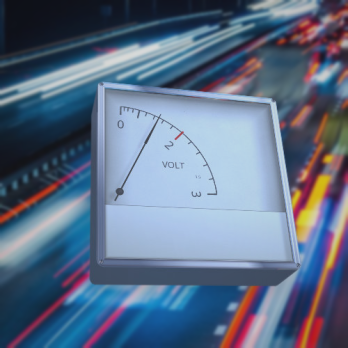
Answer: 1.5V
